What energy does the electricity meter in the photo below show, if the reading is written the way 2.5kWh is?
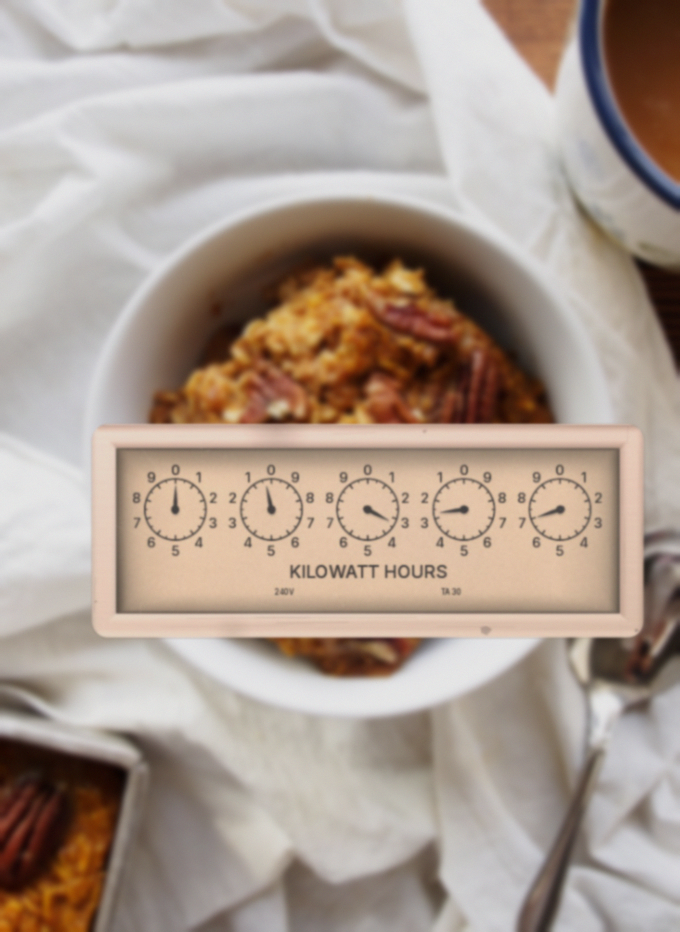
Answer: 327kWh
